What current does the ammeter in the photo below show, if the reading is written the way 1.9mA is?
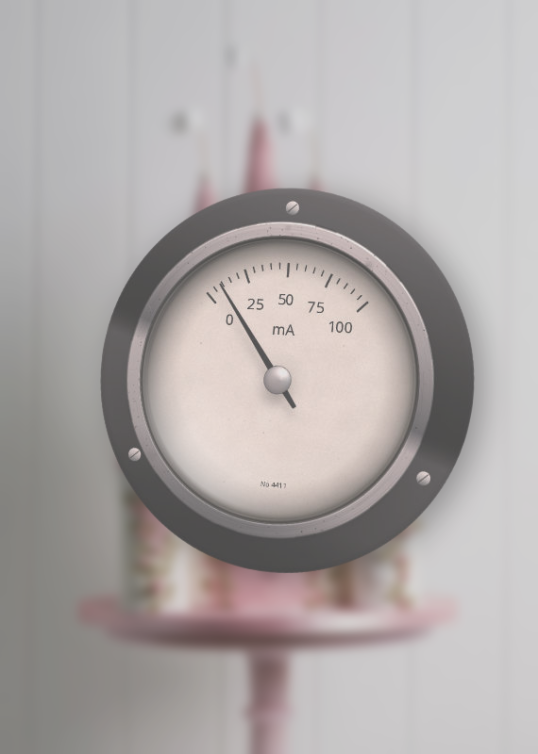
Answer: 10mA
